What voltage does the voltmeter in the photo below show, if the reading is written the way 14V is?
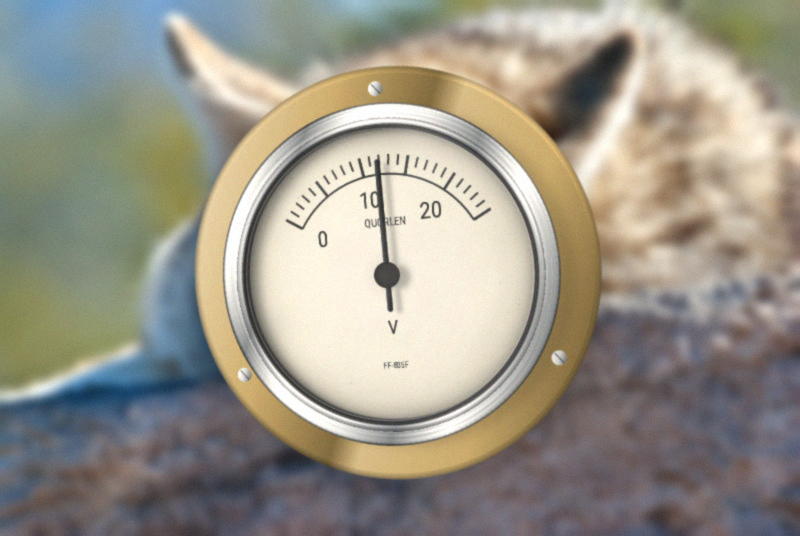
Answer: 12V
